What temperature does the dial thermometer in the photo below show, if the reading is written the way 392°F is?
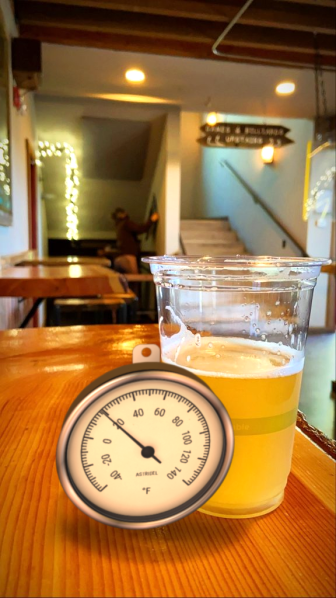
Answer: 20°F
